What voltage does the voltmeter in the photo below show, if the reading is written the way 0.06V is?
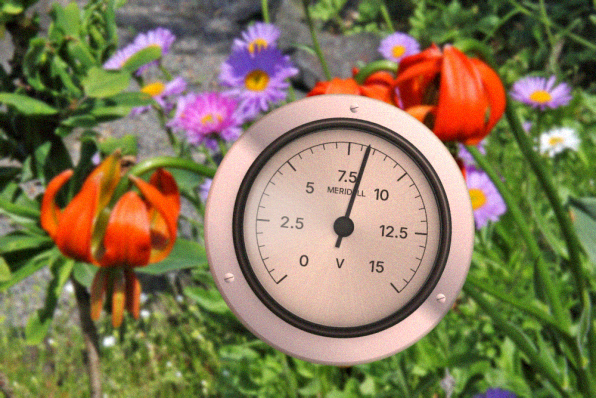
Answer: 8.25V
